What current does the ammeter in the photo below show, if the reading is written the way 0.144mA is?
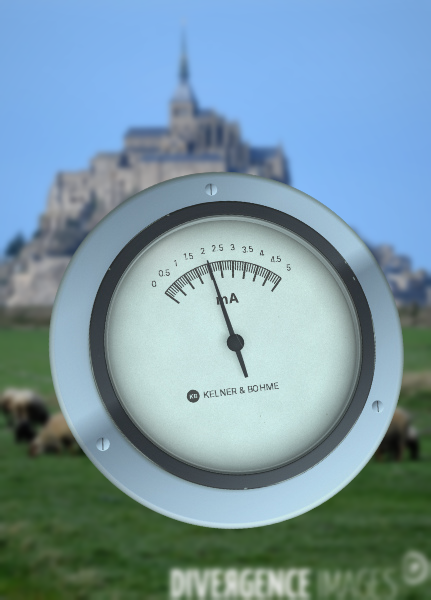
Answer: 2mA
